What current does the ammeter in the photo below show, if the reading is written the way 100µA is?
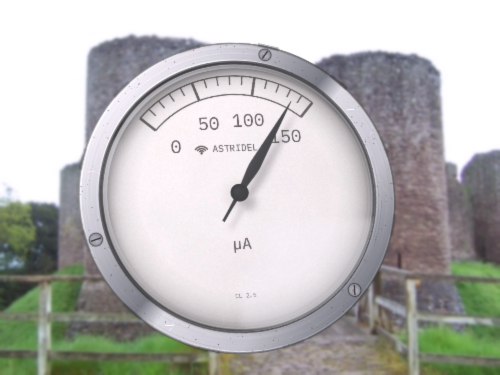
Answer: 135µA
